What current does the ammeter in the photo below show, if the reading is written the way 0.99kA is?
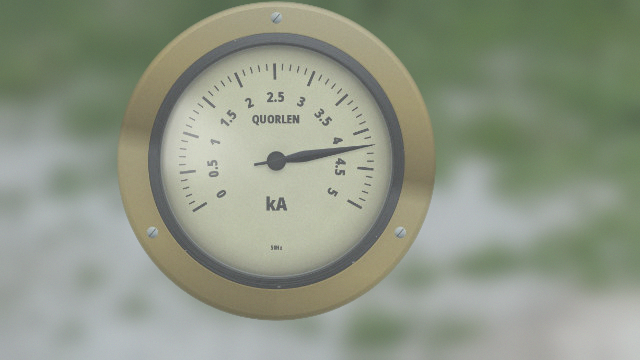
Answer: 4.2kA
